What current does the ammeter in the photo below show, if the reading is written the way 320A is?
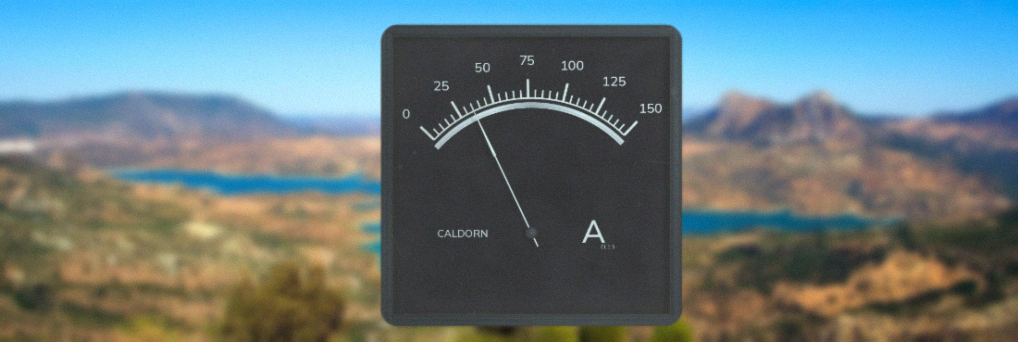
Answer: 35A
